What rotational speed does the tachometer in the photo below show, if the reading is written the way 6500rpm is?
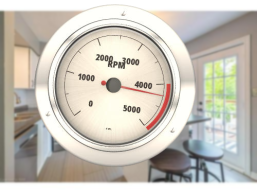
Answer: 4250rpm
